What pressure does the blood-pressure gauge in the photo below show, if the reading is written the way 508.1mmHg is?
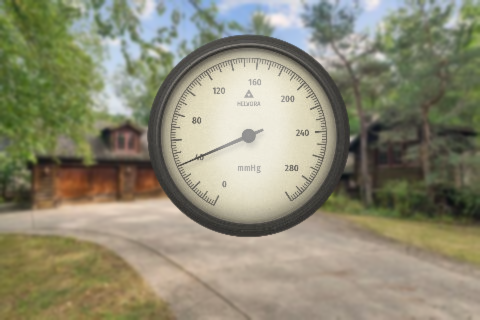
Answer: 40mmHg
